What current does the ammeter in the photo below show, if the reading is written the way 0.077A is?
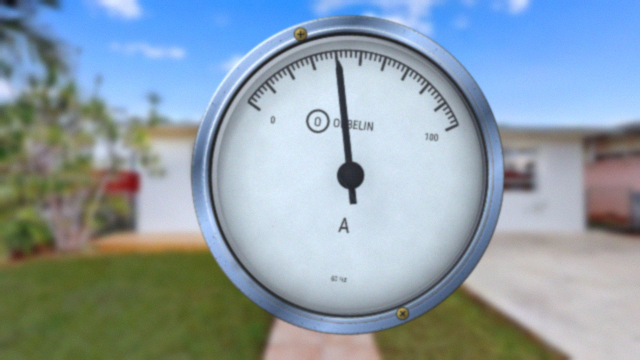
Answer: 40A
